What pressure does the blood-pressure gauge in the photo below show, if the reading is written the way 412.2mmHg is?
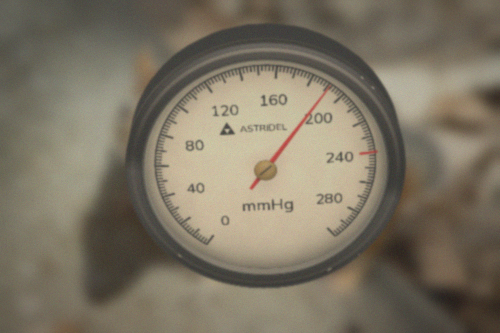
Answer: 190mmHg
